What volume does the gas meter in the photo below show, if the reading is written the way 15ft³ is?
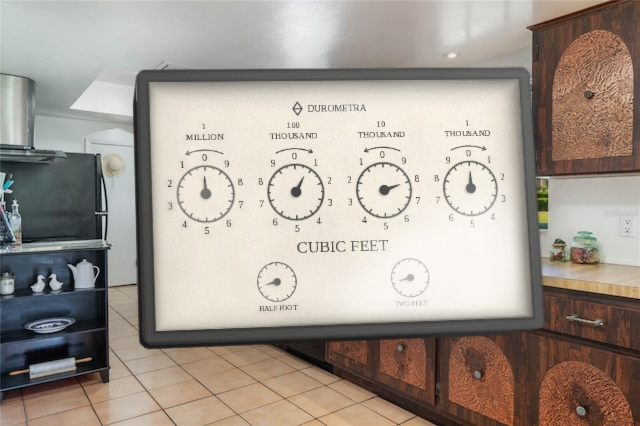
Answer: 8000ft³
